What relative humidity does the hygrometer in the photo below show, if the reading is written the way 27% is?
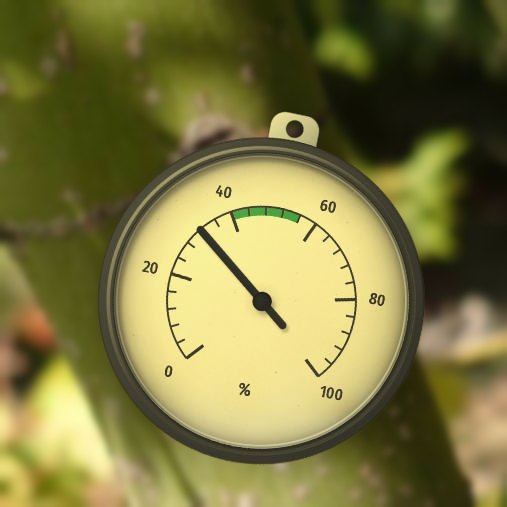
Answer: 32%
